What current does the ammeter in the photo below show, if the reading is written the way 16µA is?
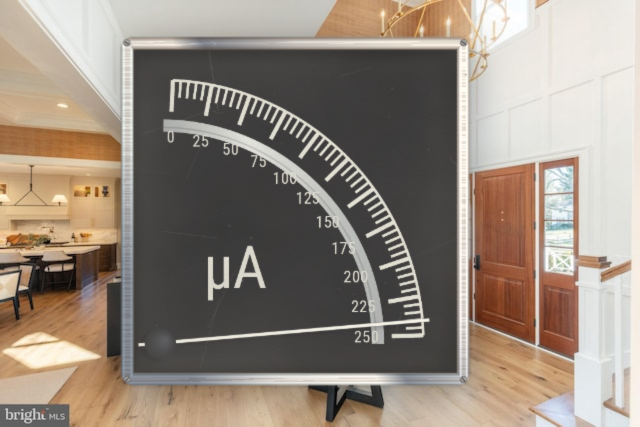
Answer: 240µA
